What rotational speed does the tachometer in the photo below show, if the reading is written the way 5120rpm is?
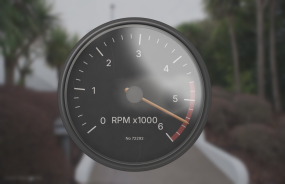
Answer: 5500rpm
